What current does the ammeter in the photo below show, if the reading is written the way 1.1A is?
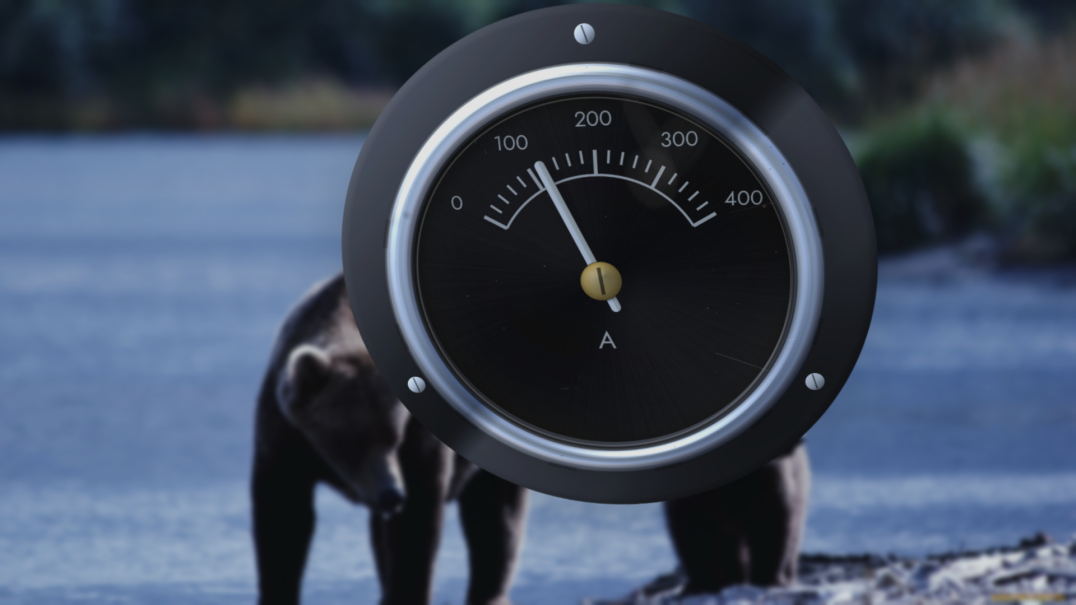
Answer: 120A
